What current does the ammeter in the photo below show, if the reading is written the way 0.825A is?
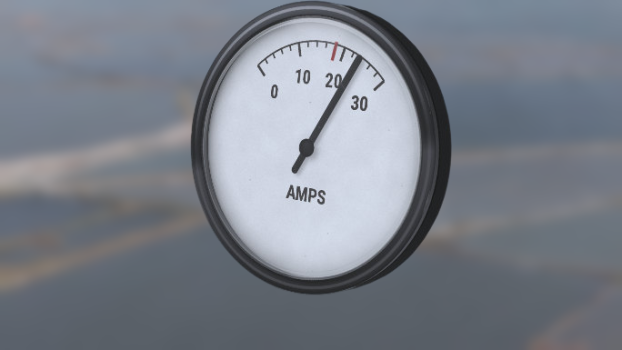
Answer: 24A
